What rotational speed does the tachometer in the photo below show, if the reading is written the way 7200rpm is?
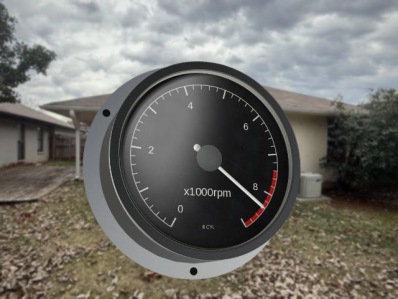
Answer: 8400rpm
